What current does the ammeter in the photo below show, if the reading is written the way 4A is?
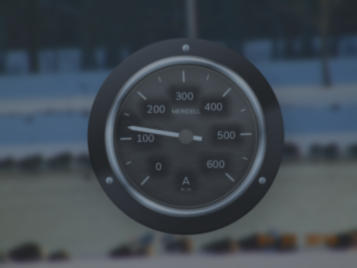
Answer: 125A
